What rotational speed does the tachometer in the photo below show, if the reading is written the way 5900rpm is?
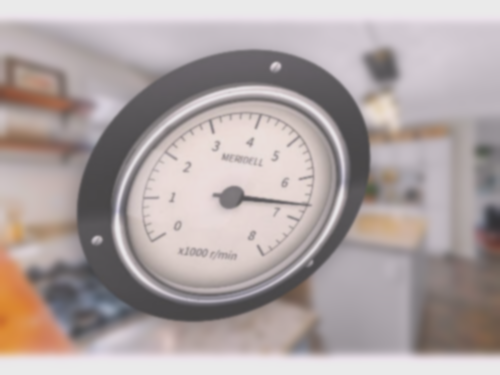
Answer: 6600rpm
